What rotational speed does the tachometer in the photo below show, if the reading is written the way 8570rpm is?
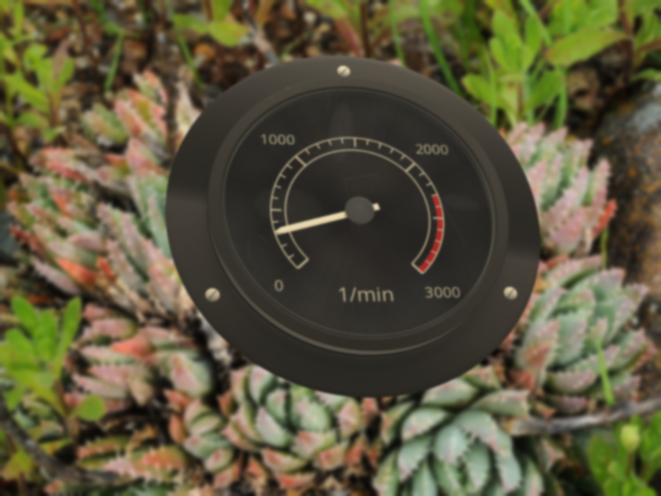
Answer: 300rpm
